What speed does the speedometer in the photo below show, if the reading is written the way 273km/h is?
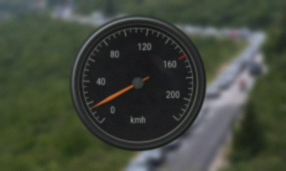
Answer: 15km/h
